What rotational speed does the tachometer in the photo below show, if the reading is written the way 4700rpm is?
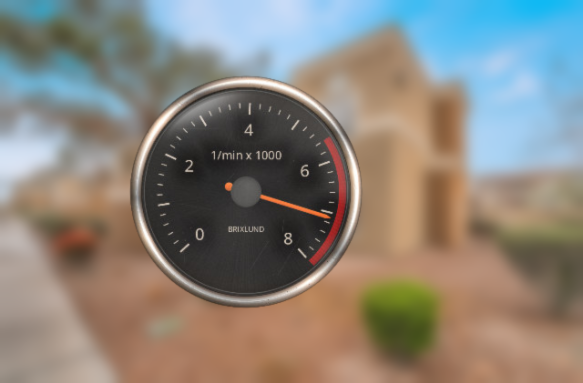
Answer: 7100rpm
